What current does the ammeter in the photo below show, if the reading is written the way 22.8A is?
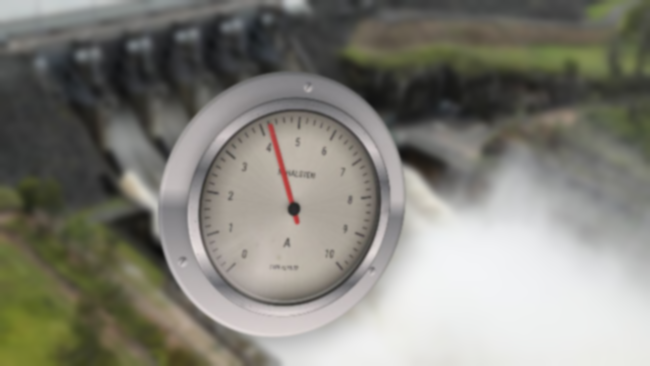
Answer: 4.2A
